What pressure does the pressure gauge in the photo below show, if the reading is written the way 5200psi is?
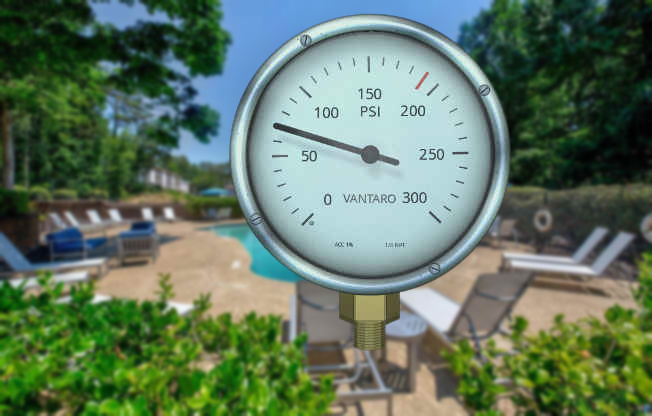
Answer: 70psi
